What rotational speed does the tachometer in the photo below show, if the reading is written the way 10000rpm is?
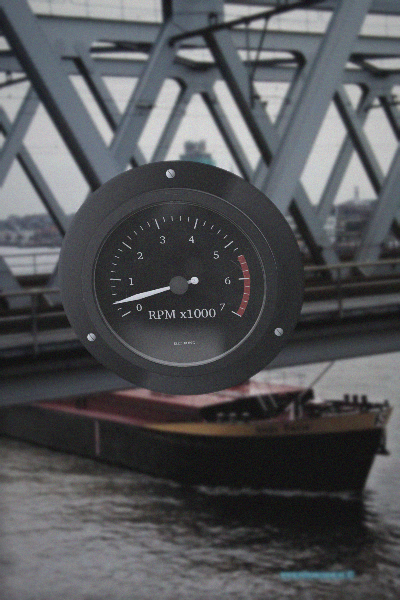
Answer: 400rpm
